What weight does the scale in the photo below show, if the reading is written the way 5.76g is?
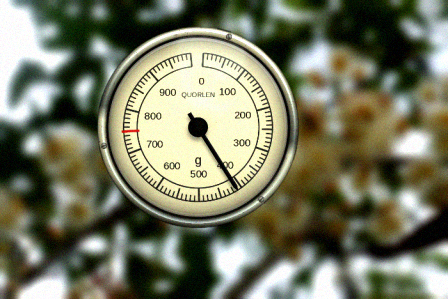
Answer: 410g
